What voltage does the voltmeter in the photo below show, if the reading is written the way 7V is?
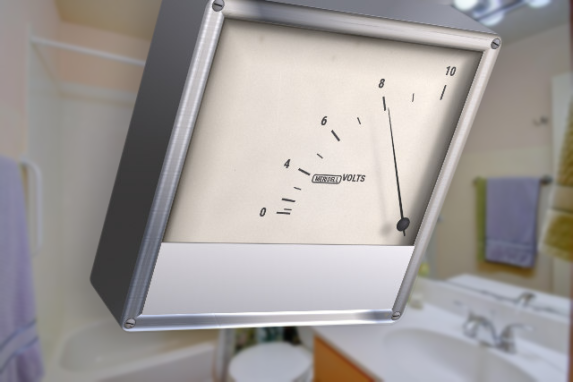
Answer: 8V
